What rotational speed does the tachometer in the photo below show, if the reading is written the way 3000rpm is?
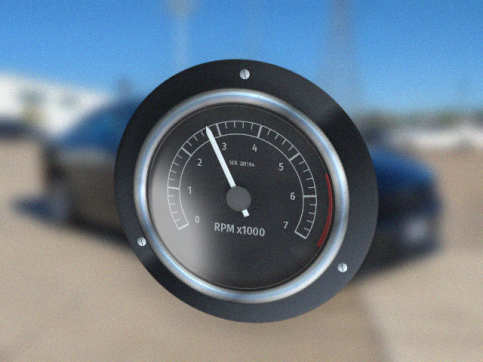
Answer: 2800rpm
